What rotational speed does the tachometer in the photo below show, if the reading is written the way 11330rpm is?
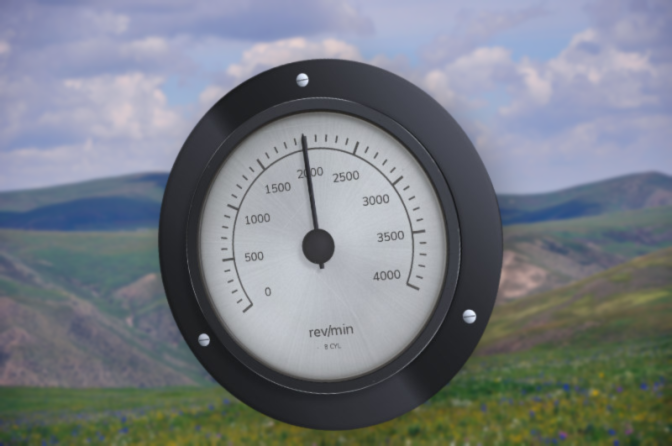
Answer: 2000rpm
